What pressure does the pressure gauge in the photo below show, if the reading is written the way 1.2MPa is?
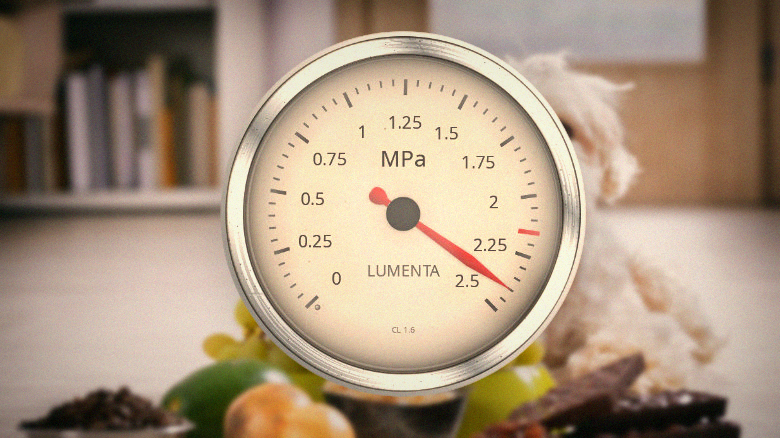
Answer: 2.4MPa
